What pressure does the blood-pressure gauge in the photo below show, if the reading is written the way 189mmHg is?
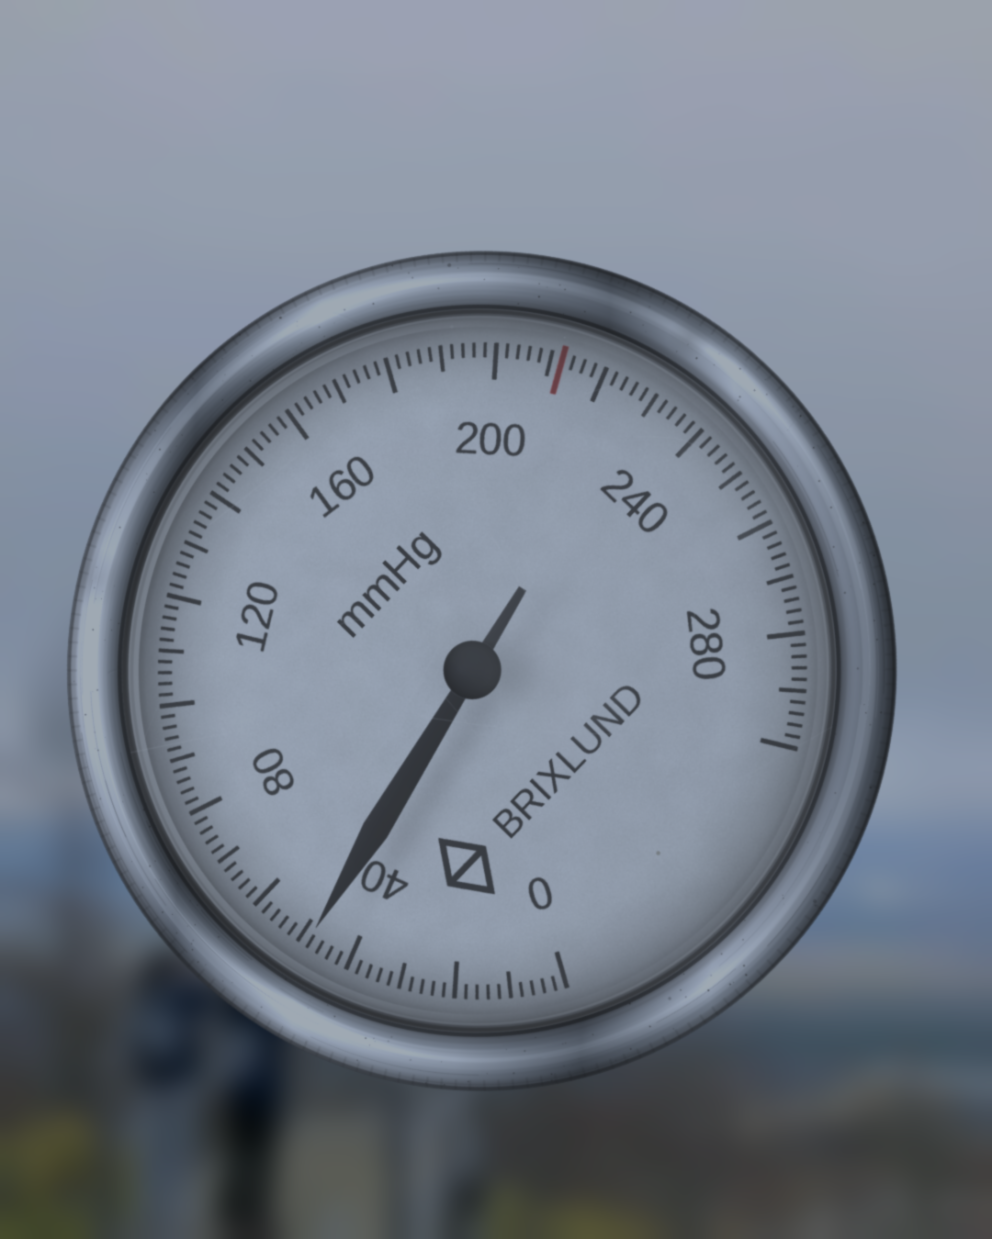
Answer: 48mmHg
